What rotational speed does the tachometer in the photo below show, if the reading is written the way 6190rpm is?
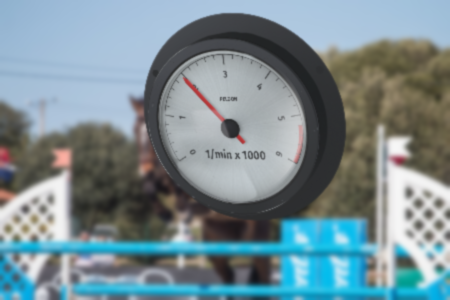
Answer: 2000rpm
